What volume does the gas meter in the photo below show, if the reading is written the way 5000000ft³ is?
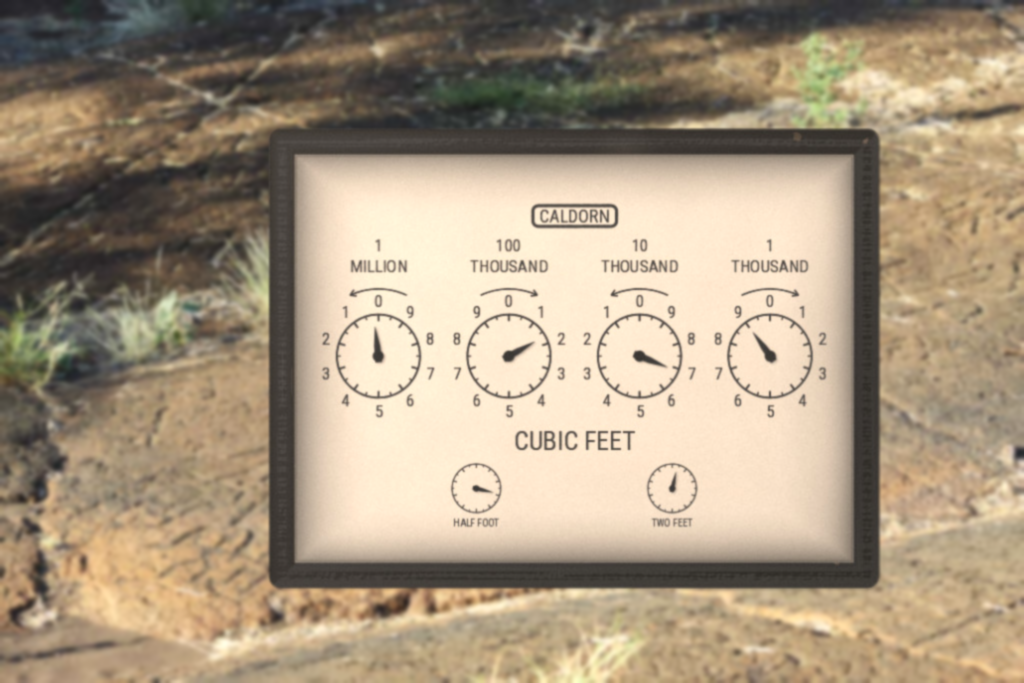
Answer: 16900ft³
